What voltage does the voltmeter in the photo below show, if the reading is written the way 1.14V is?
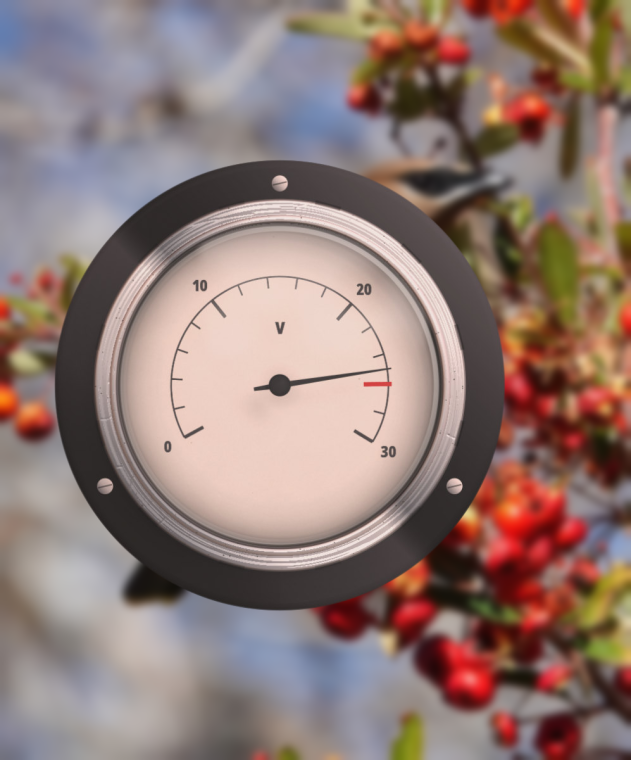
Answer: 25V
